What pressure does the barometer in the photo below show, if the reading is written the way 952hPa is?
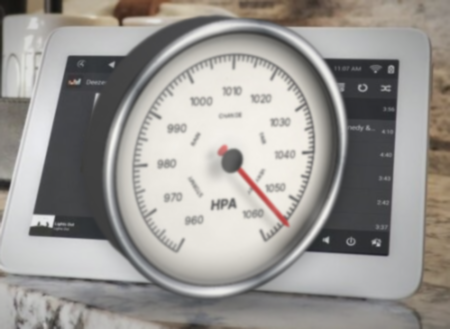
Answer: 1055hPa
